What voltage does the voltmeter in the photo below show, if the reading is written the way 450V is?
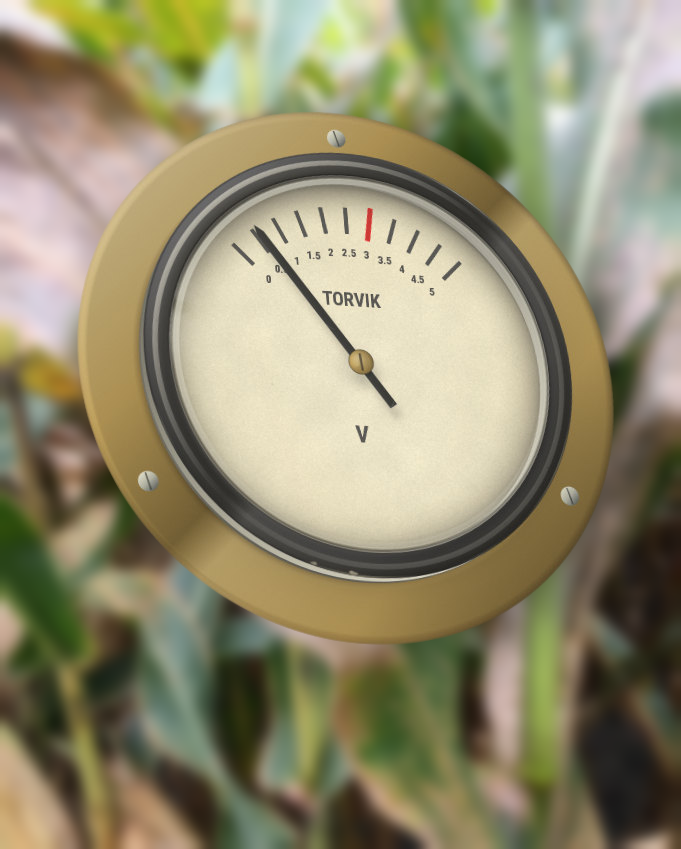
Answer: 0.5V
